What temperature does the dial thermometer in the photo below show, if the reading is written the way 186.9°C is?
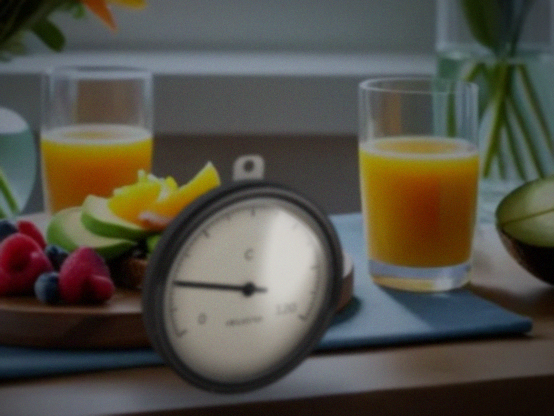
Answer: 20°C
